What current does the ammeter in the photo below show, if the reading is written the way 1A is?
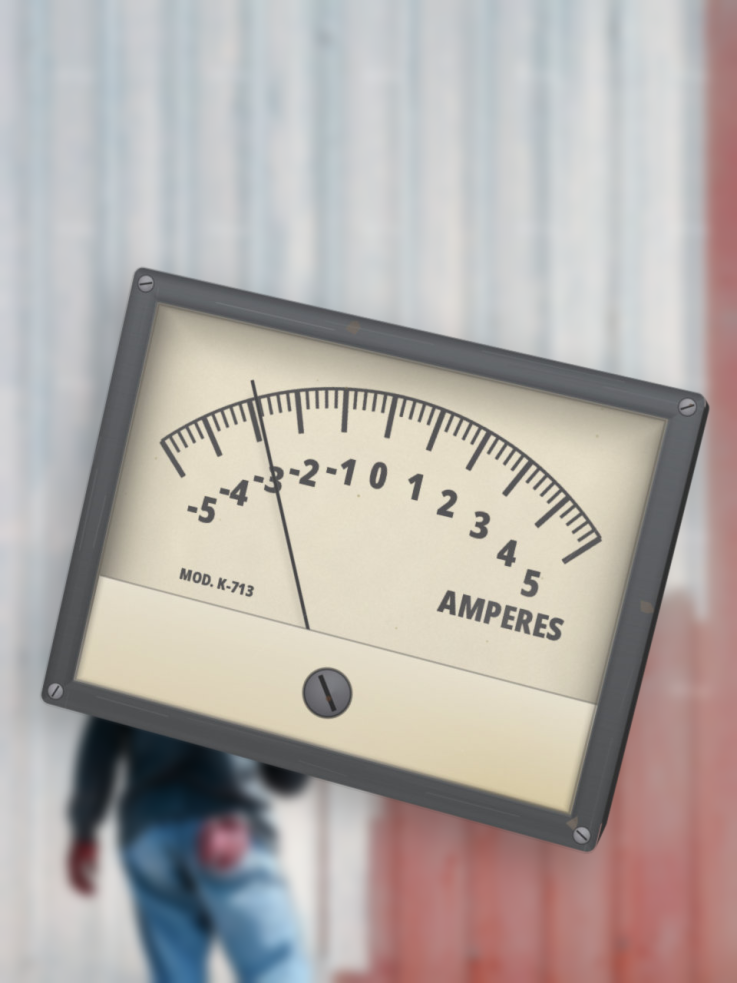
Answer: -2.8A
